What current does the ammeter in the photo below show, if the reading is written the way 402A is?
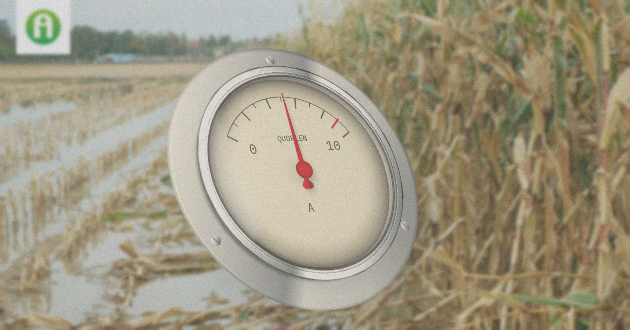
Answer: 5A
